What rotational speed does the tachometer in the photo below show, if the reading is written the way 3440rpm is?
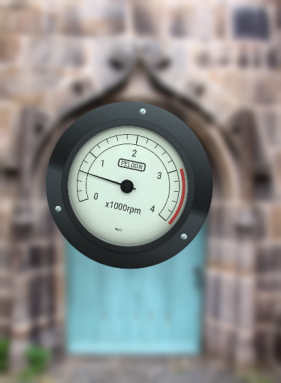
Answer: 600rpm
